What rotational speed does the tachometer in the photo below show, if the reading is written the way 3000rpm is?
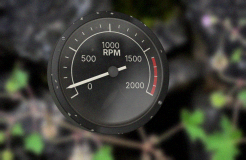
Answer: 100rpm
